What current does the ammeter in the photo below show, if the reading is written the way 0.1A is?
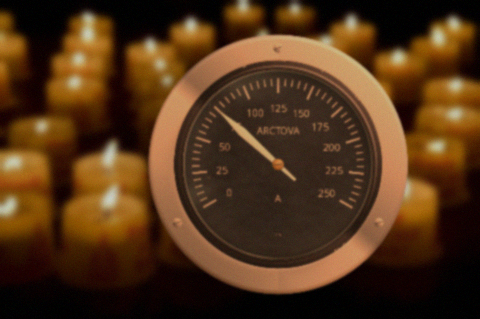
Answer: 75A
